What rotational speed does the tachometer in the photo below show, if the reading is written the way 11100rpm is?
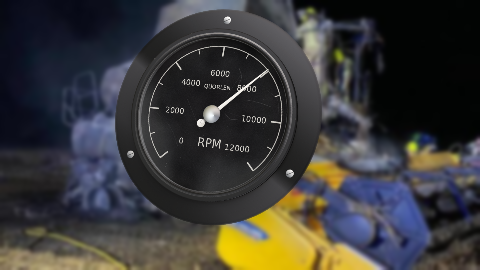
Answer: 8000rpm
